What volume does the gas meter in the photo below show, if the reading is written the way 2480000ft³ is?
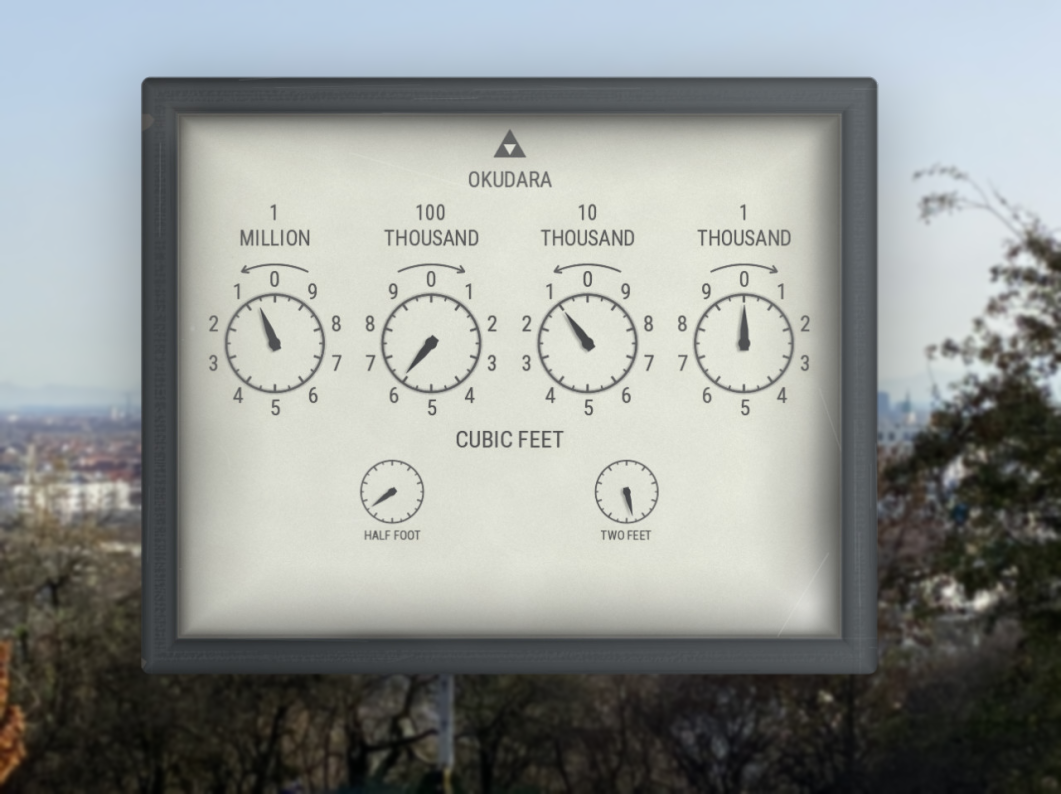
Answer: 61000ft³
